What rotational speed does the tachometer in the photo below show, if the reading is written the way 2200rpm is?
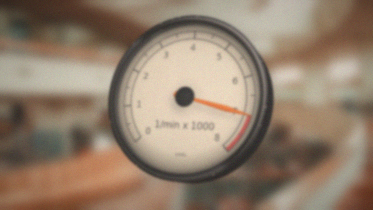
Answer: 7000rpm
